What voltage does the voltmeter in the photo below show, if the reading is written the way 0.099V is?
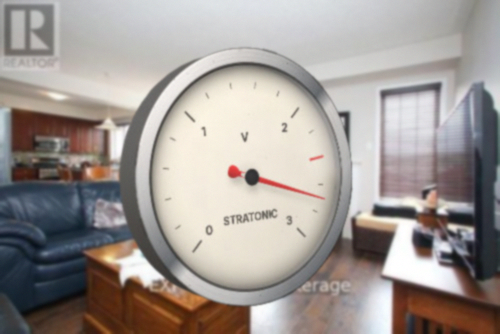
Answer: 2.7V
